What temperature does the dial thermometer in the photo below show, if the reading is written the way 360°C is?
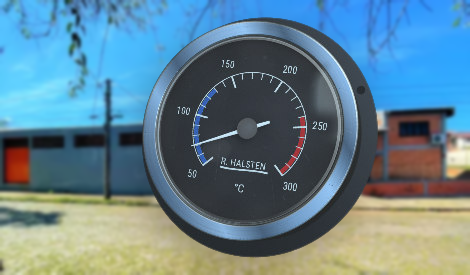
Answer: 70°C
